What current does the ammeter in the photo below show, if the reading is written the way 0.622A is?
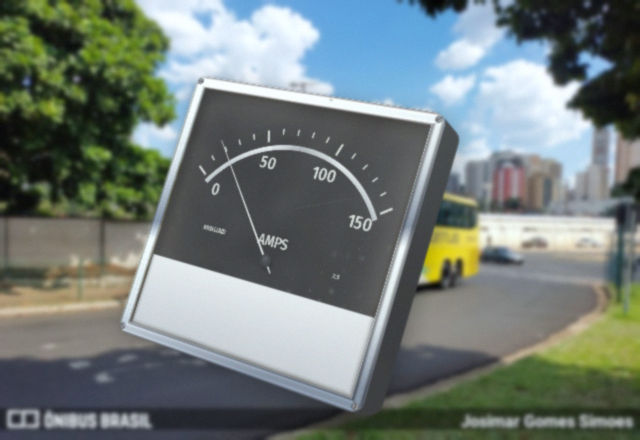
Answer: 20A
